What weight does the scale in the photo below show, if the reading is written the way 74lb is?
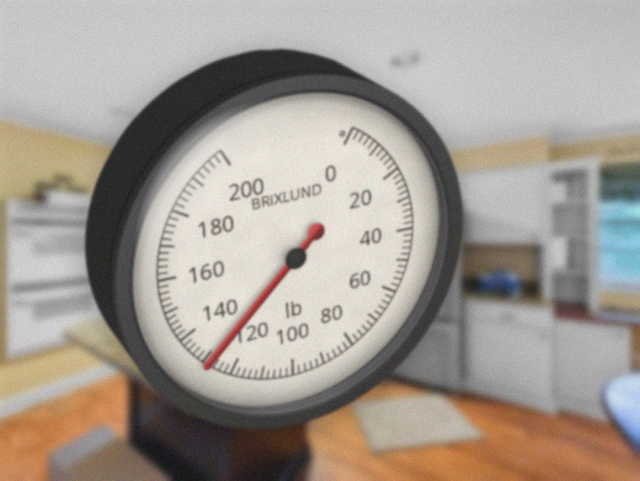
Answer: 130lb
